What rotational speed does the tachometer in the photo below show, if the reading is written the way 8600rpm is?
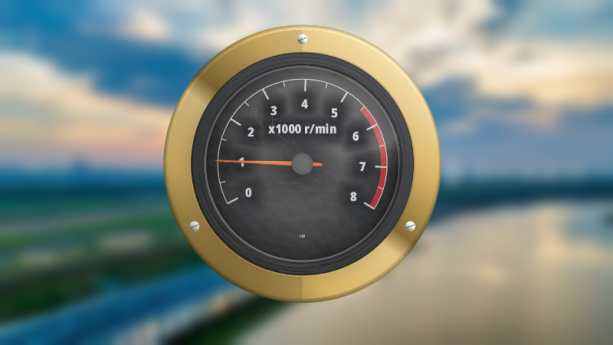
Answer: 1000rpm
